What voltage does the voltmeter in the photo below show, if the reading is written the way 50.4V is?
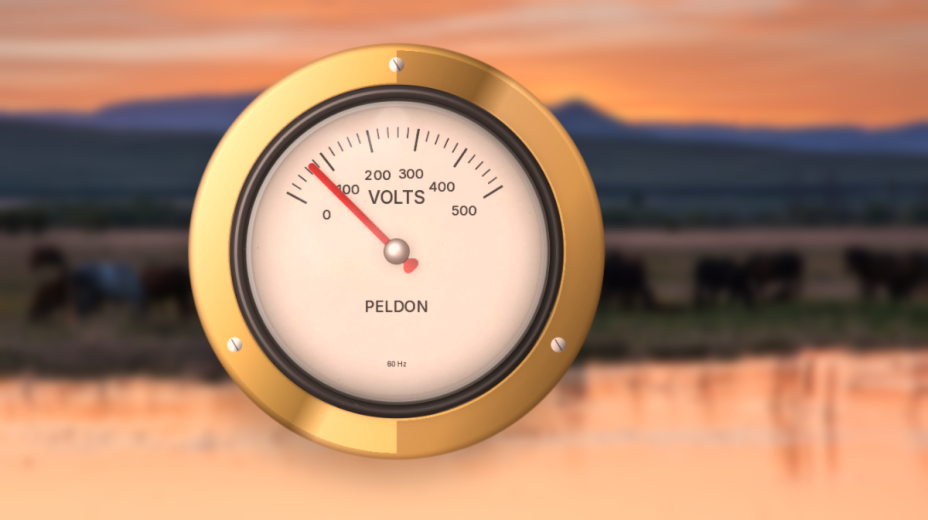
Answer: 70V
